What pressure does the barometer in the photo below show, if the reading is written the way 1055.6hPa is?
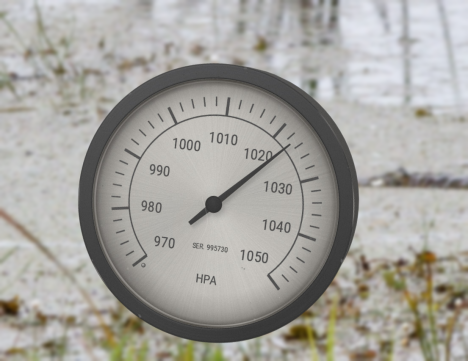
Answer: 1023hPa
